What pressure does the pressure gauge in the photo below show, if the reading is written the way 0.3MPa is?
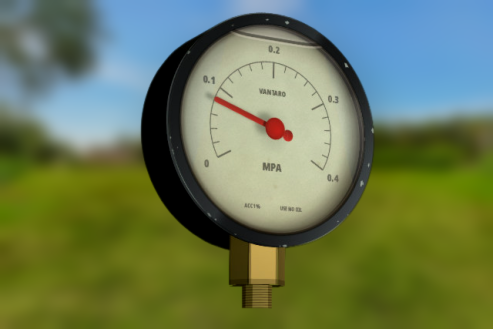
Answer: 0.08MPa
